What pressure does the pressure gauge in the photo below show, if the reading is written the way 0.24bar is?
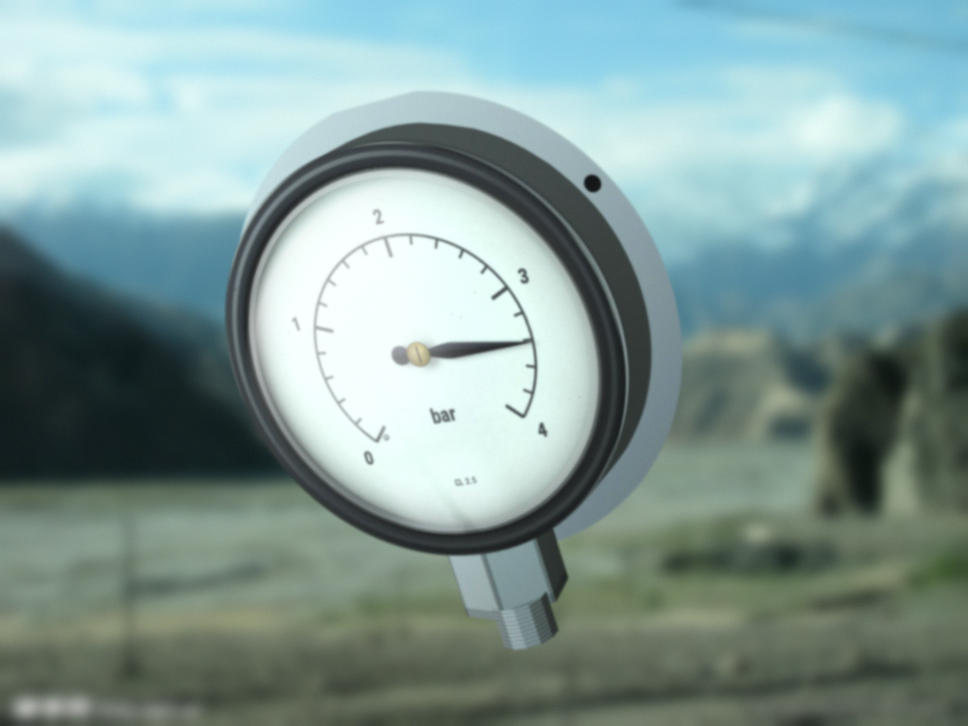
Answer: 3.4bar
